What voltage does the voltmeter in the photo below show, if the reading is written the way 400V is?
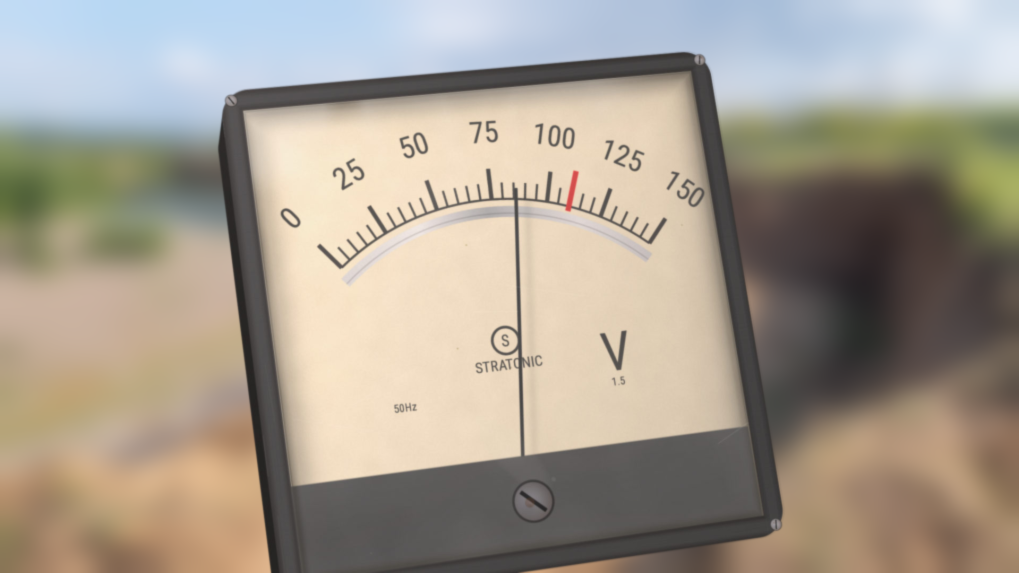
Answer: 85V
